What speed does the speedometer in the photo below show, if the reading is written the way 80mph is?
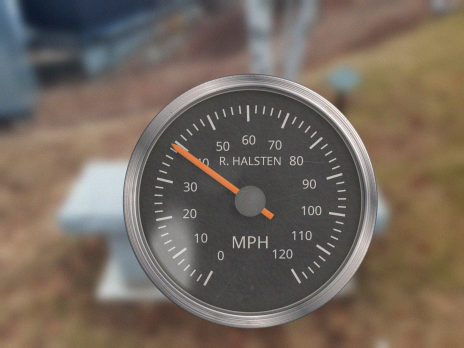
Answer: 39mph
